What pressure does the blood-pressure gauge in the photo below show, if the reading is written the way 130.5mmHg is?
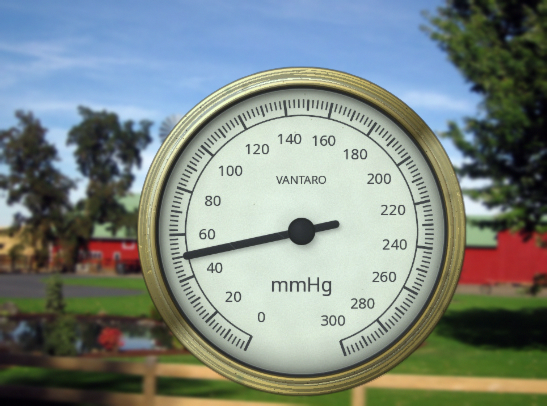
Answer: 50mmHg
